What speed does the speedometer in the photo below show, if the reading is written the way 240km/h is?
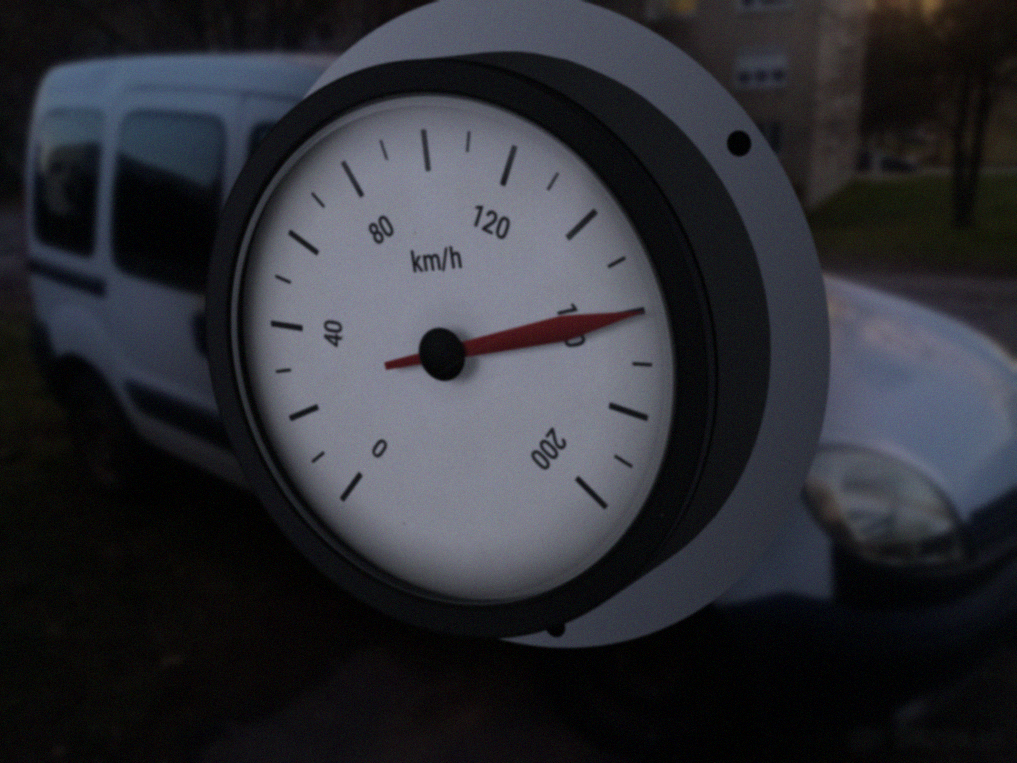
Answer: 160km/h
